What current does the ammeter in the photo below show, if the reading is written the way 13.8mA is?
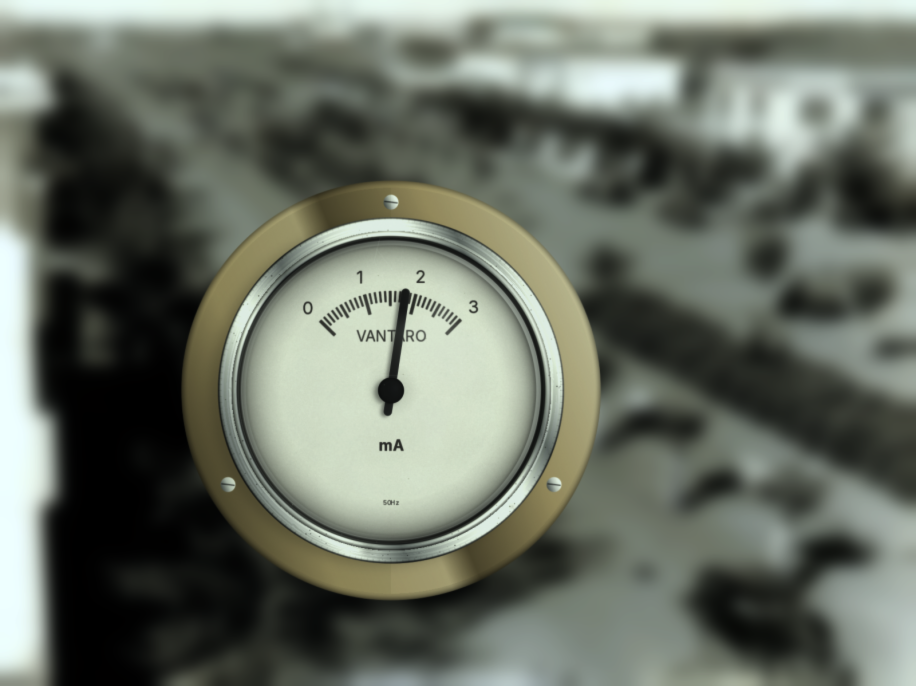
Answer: 1.8mA
